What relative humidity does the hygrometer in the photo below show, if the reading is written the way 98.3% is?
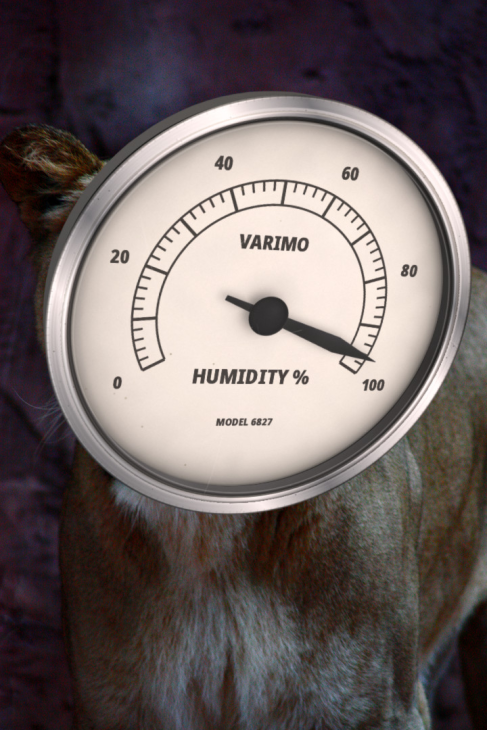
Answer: 96%
